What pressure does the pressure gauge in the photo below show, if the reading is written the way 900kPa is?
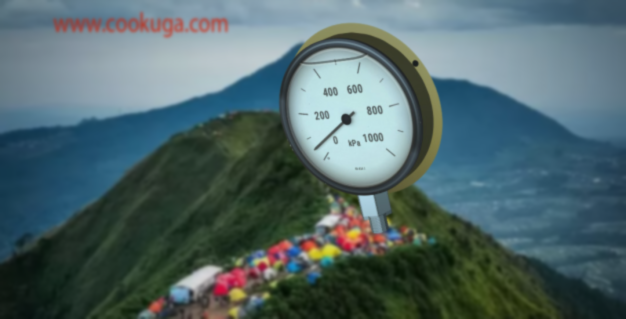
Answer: 50kPa
